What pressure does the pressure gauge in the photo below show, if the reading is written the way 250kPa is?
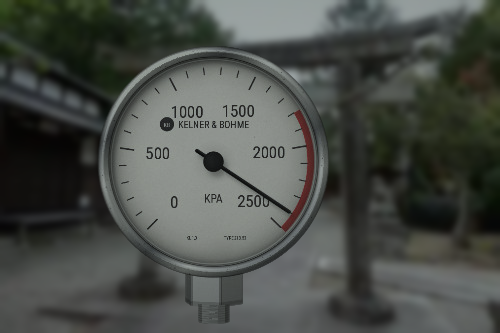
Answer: 2400kPa
